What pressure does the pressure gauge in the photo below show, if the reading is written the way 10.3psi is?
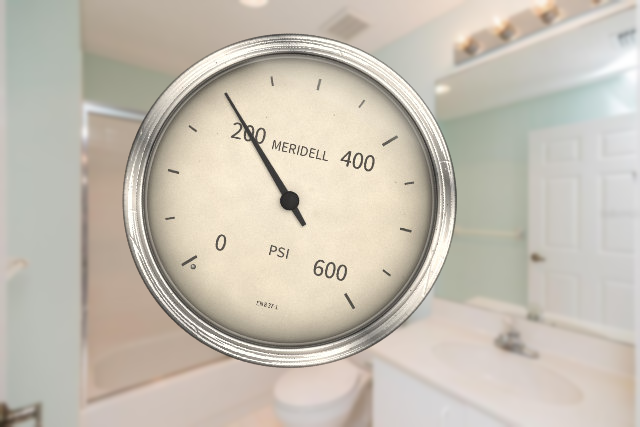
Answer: 200psi
